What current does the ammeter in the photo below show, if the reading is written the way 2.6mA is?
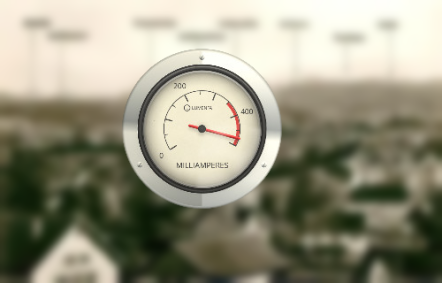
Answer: 475mA
